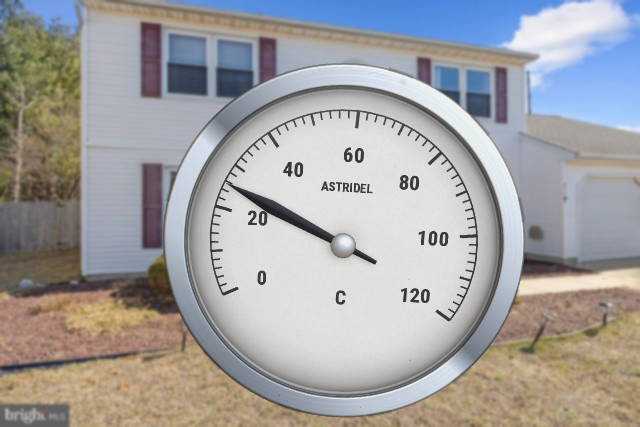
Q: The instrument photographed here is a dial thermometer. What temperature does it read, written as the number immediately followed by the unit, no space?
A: 26°C
